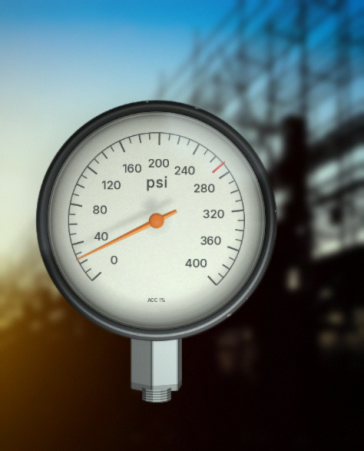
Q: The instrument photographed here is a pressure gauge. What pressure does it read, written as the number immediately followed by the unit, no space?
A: 25psi
